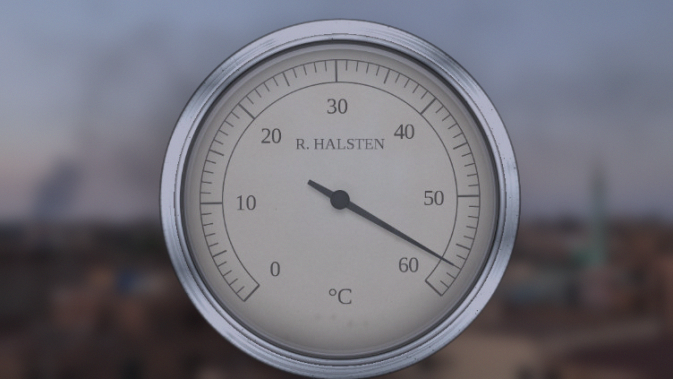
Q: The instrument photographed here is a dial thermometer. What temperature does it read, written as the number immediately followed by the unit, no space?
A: 57°C
